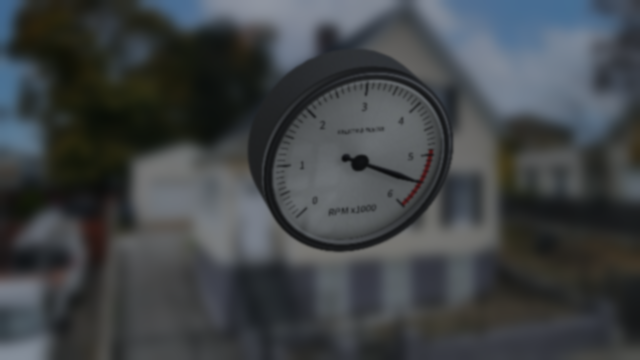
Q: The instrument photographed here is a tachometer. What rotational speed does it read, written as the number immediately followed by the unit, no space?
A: 5500rpm
